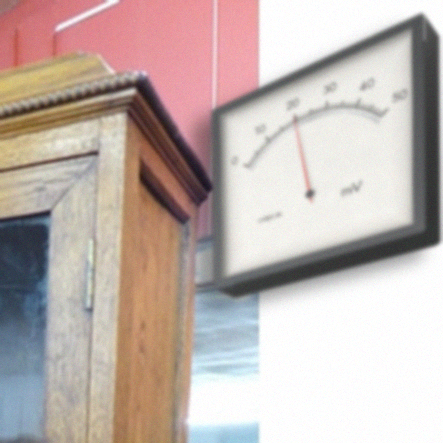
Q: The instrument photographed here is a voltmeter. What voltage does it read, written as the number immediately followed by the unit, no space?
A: 20mV
